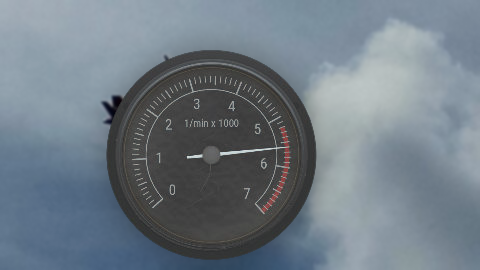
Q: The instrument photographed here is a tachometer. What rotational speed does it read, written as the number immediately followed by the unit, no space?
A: 5600rpm
